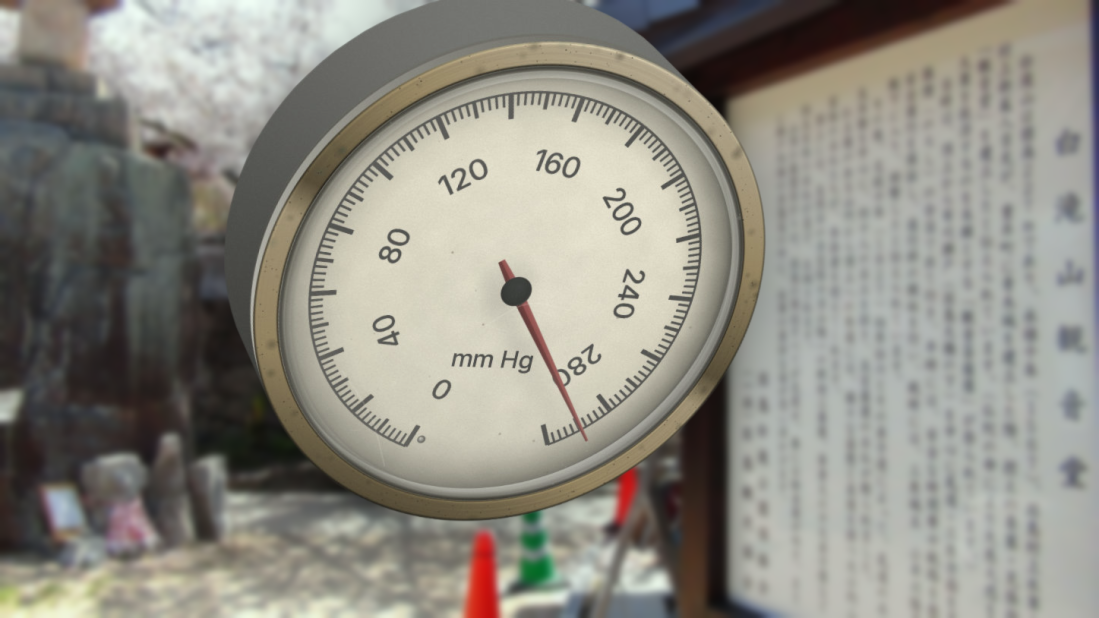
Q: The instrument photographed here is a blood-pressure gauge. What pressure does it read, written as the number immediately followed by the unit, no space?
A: 290mmHg
